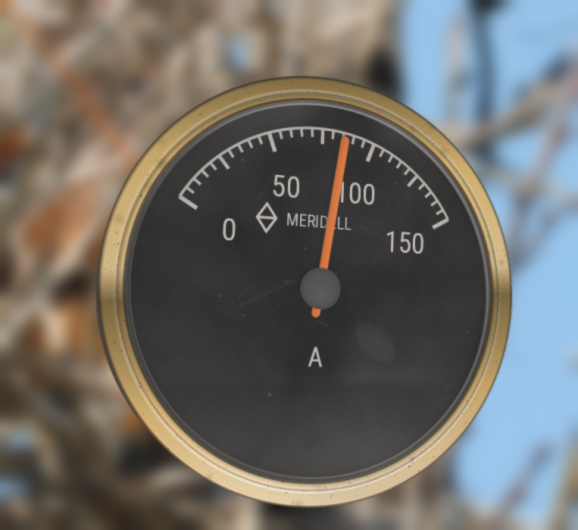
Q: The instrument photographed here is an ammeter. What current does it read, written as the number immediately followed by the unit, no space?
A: 85A
